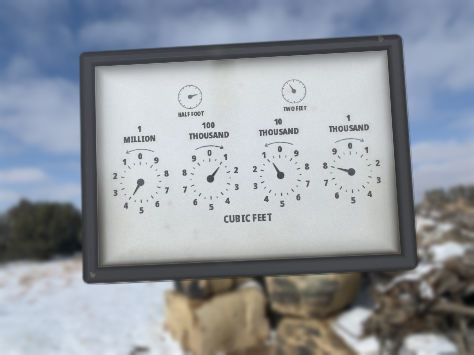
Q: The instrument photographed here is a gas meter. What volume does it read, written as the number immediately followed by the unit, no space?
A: 410800ft³
